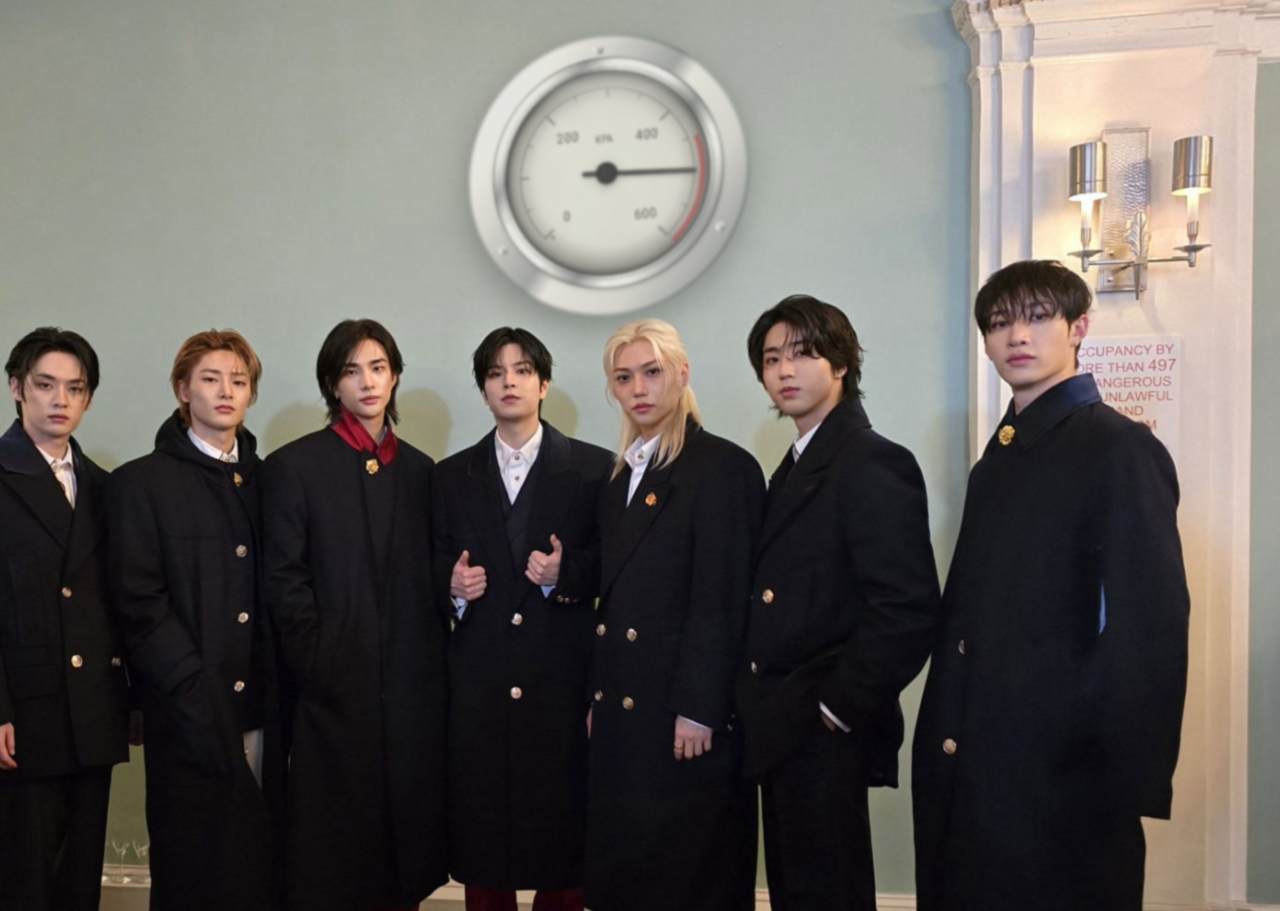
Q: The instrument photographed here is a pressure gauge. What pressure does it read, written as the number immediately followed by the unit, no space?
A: 500kPa
